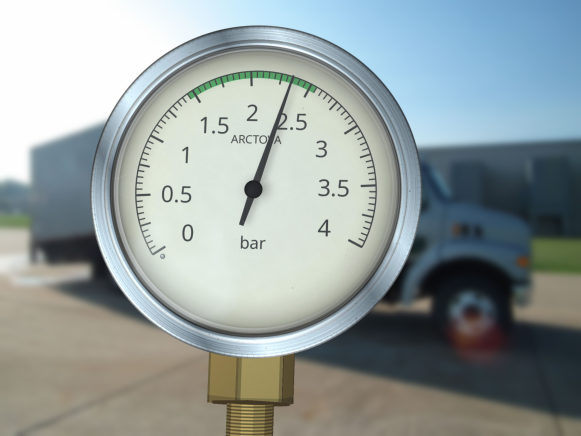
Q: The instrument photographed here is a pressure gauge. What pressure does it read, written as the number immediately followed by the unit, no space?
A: 2.35bar
